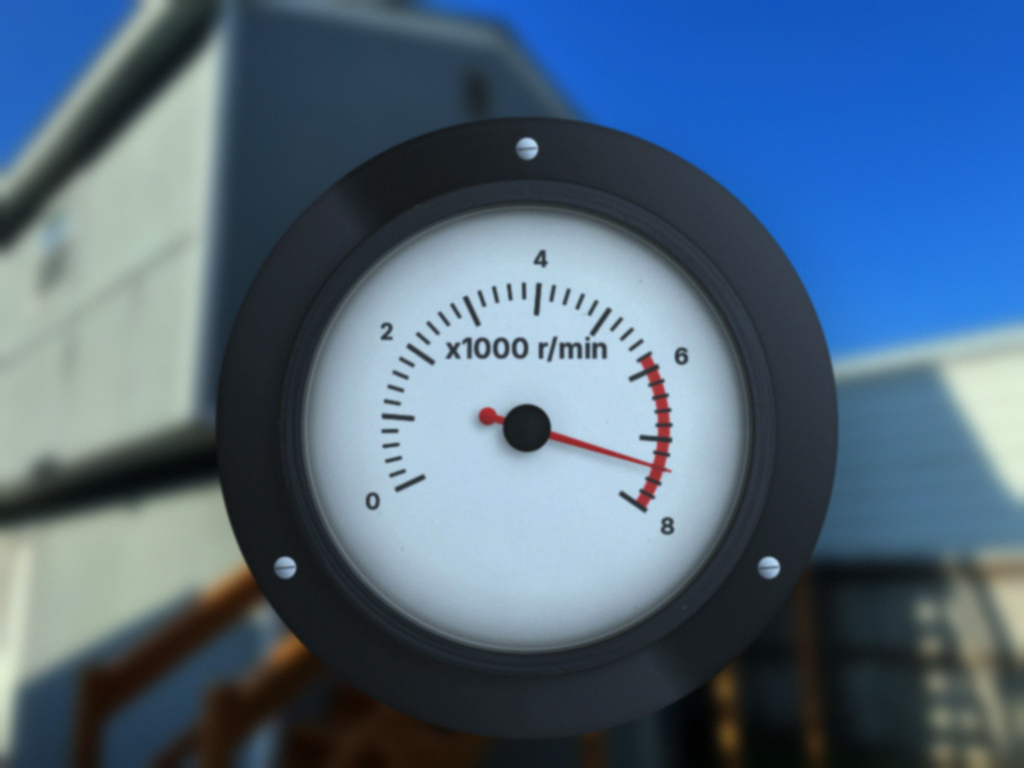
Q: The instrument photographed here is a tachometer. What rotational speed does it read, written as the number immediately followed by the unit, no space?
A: 7400rpm
